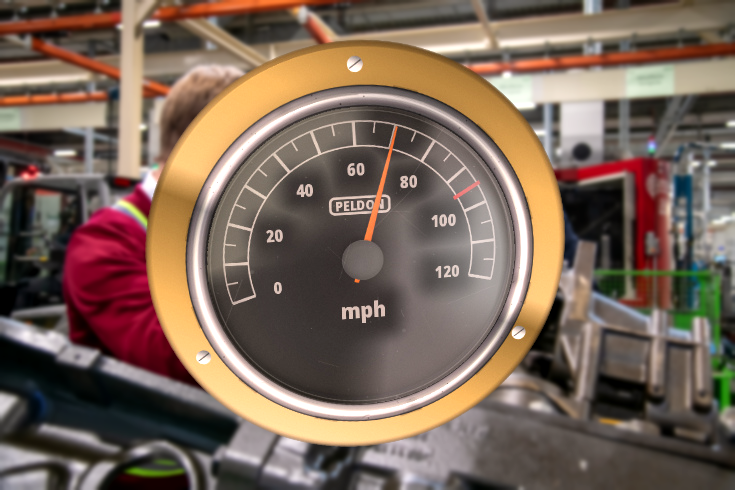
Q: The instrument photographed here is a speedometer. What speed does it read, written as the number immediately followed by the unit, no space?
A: 70mph
